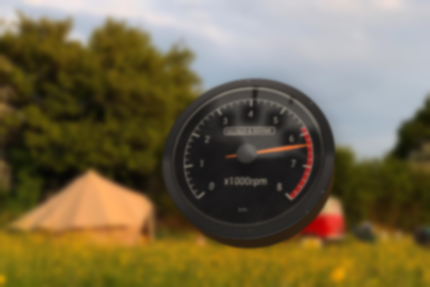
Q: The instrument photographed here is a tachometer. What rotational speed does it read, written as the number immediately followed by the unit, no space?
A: 6400rpm
